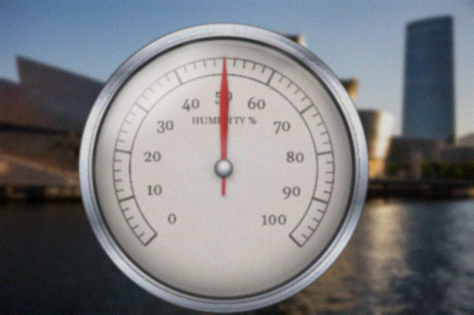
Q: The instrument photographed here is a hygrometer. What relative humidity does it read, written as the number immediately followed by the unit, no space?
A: 50%
